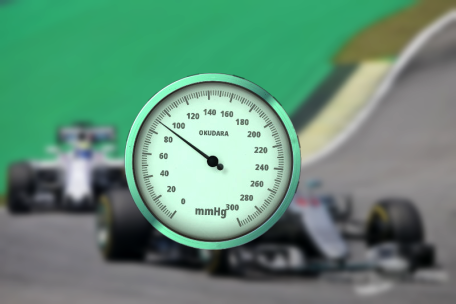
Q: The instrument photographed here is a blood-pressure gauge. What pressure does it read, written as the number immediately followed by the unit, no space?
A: 90mmHg
